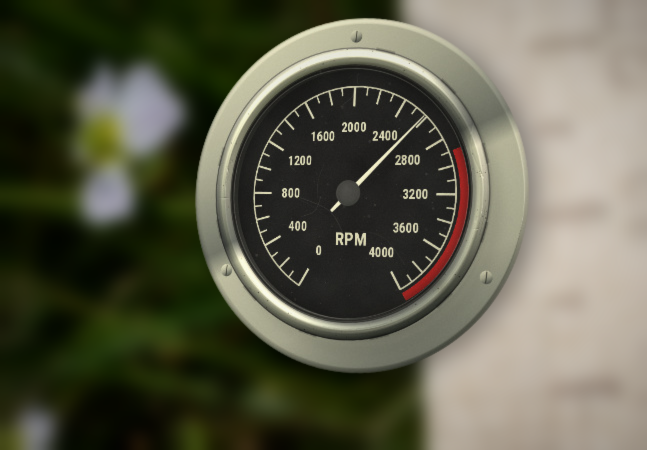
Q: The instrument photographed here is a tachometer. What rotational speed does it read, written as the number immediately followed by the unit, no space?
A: 2600rpm
